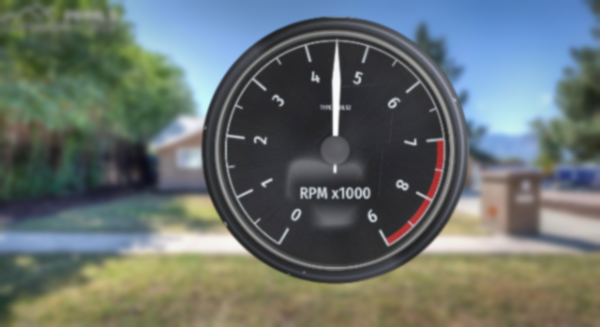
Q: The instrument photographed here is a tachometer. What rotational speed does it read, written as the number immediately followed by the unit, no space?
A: 4500rpm
